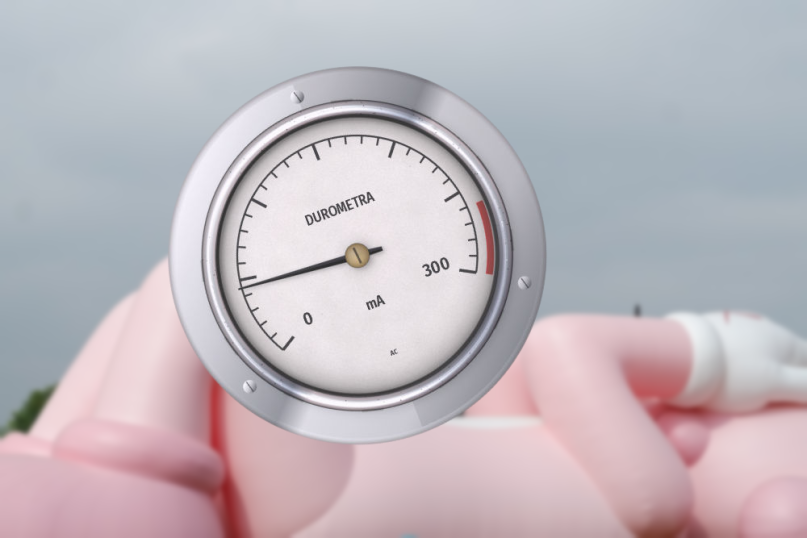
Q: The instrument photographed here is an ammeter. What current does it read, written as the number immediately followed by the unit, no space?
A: 45mA
